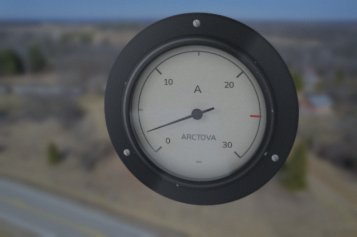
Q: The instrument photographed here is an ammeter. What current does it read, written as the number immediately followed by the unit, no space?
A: 2.5A
